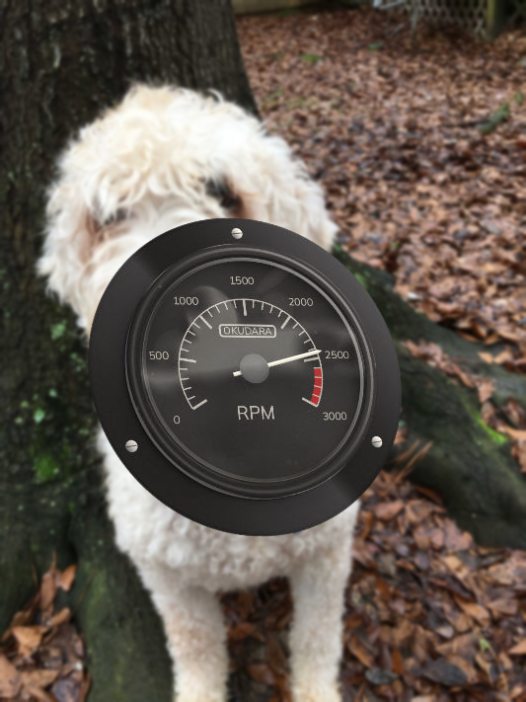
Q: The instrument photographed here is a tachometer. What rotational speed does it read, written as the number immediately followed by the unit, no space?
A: 2450rpm
